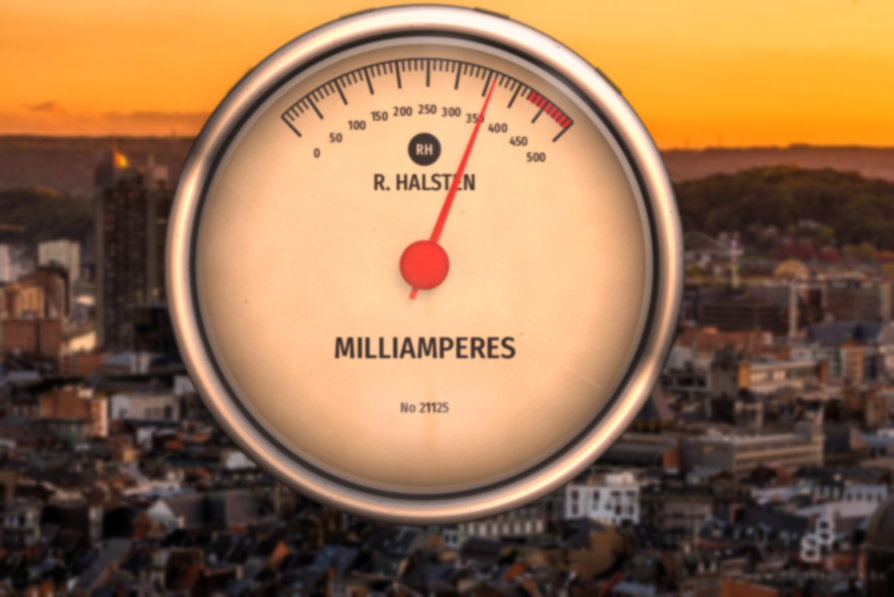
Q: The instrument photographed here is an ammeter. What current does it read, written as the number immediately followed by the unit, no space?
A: 360mA
